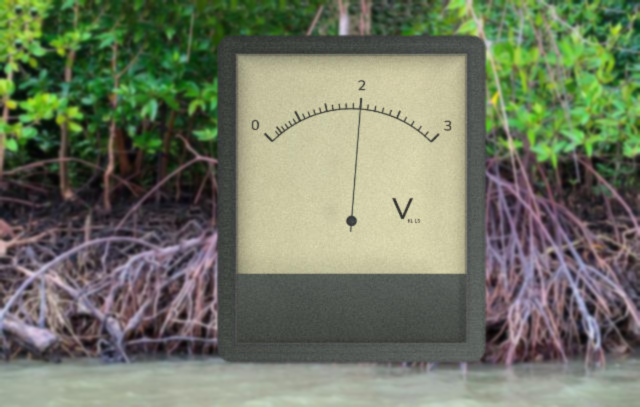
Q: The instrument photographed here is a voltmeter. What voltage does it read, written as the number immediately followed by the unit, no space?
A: 2V
